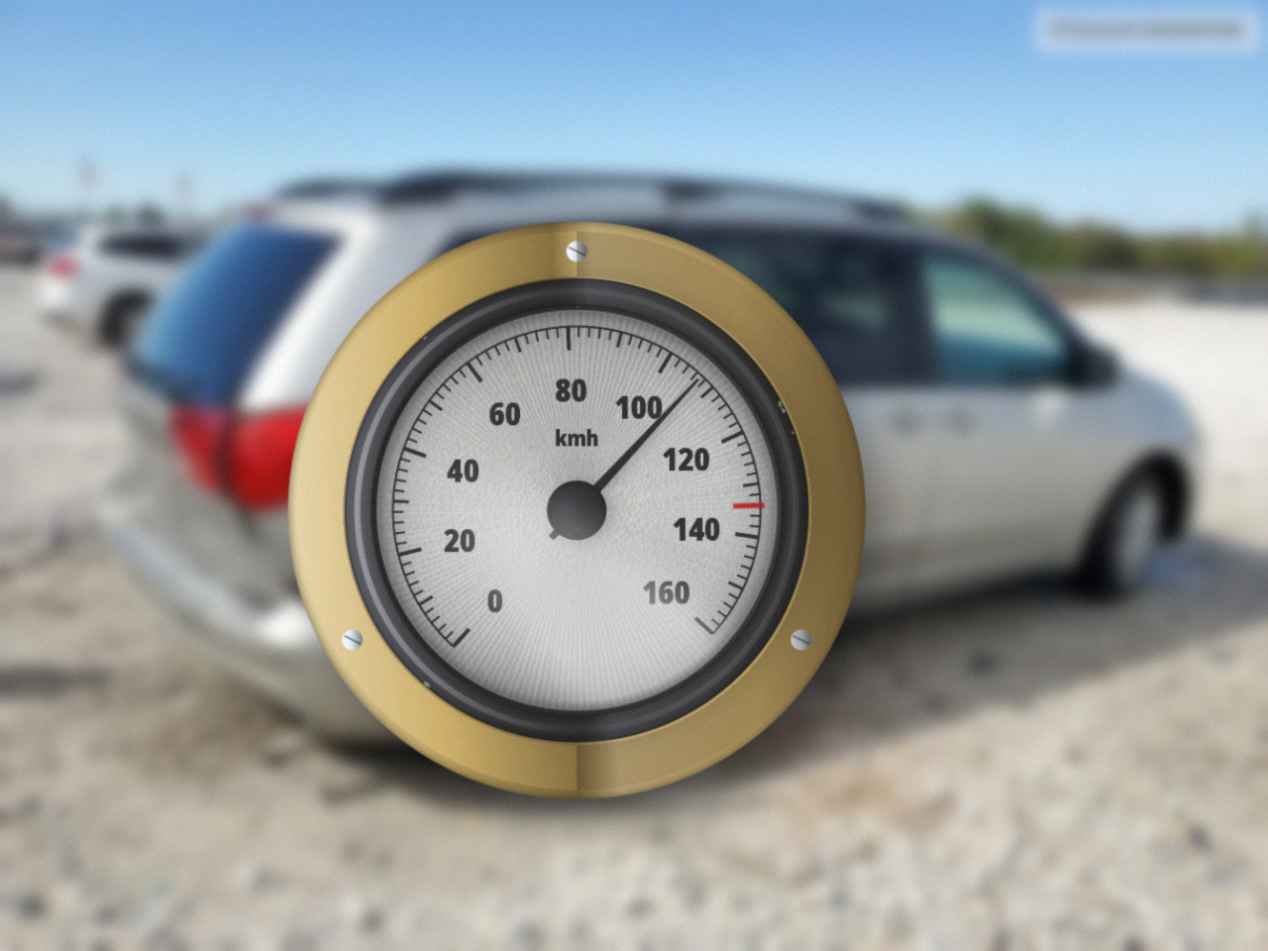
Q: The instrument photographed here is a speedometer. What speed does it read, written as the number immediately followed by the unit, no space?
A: 107km/h
